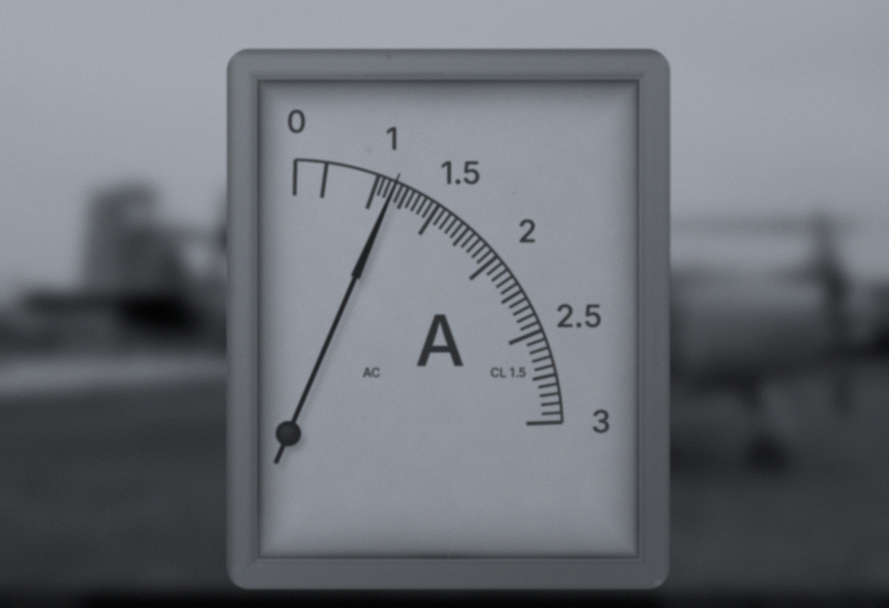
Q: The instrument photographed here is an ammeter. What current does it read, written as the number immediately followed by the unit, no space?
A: 1.15A
